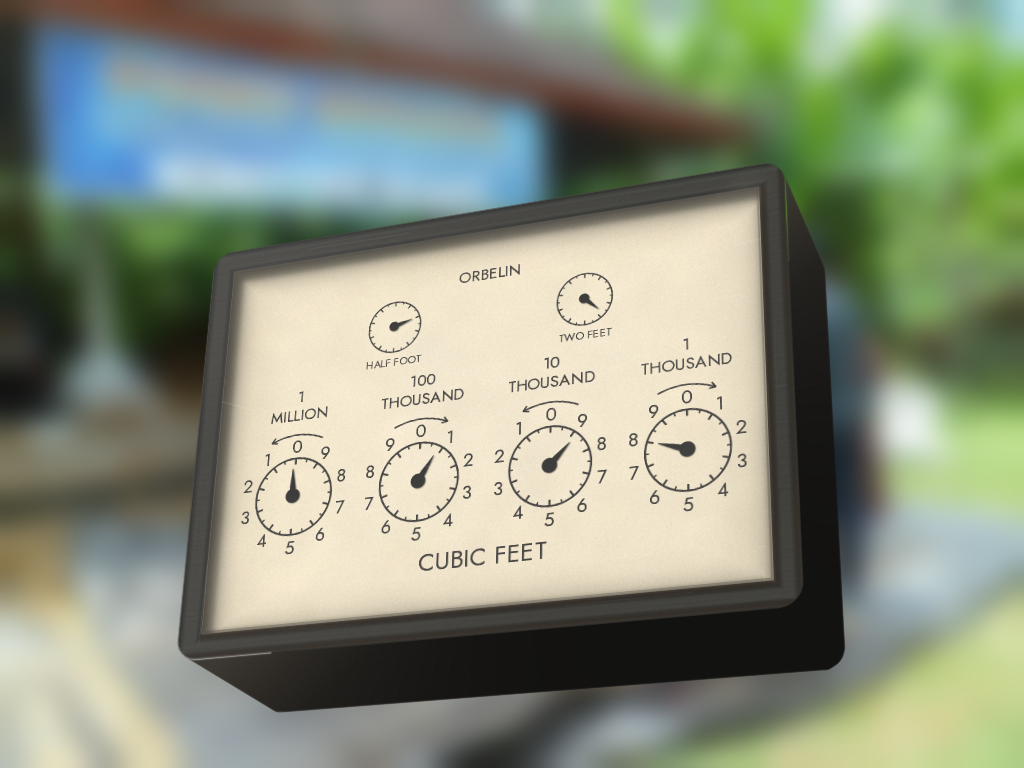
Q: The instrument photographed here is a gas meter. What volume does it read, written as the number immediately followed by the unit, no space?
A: 8800ft³
